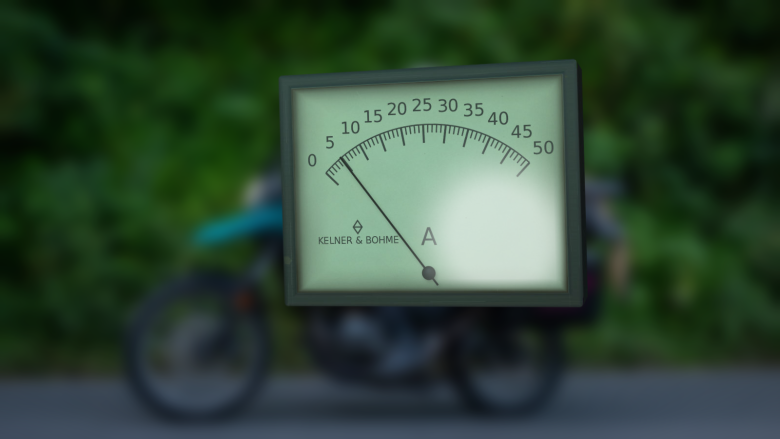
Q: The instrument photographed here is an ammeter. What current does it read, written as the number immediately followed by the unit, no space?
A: 5A
